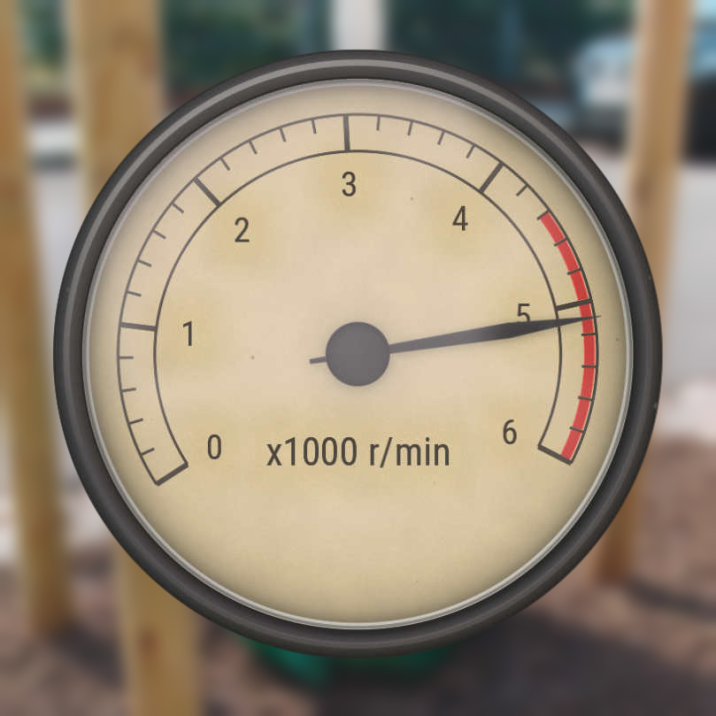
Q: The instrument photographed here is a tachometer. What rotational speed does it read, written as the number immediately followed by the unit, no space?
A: 5100rpm
